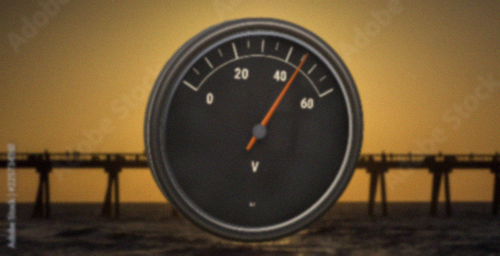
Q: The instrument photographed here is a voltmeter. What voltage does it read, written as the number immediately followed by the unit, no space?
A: 45V
